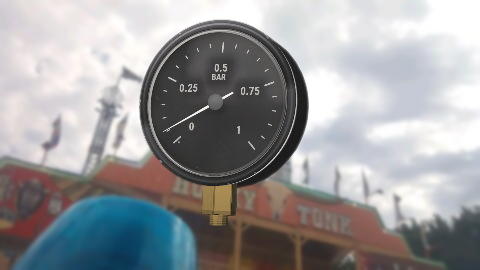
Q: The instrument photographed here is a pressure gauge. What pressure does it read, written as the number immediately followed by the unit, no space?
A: 0.05bar
